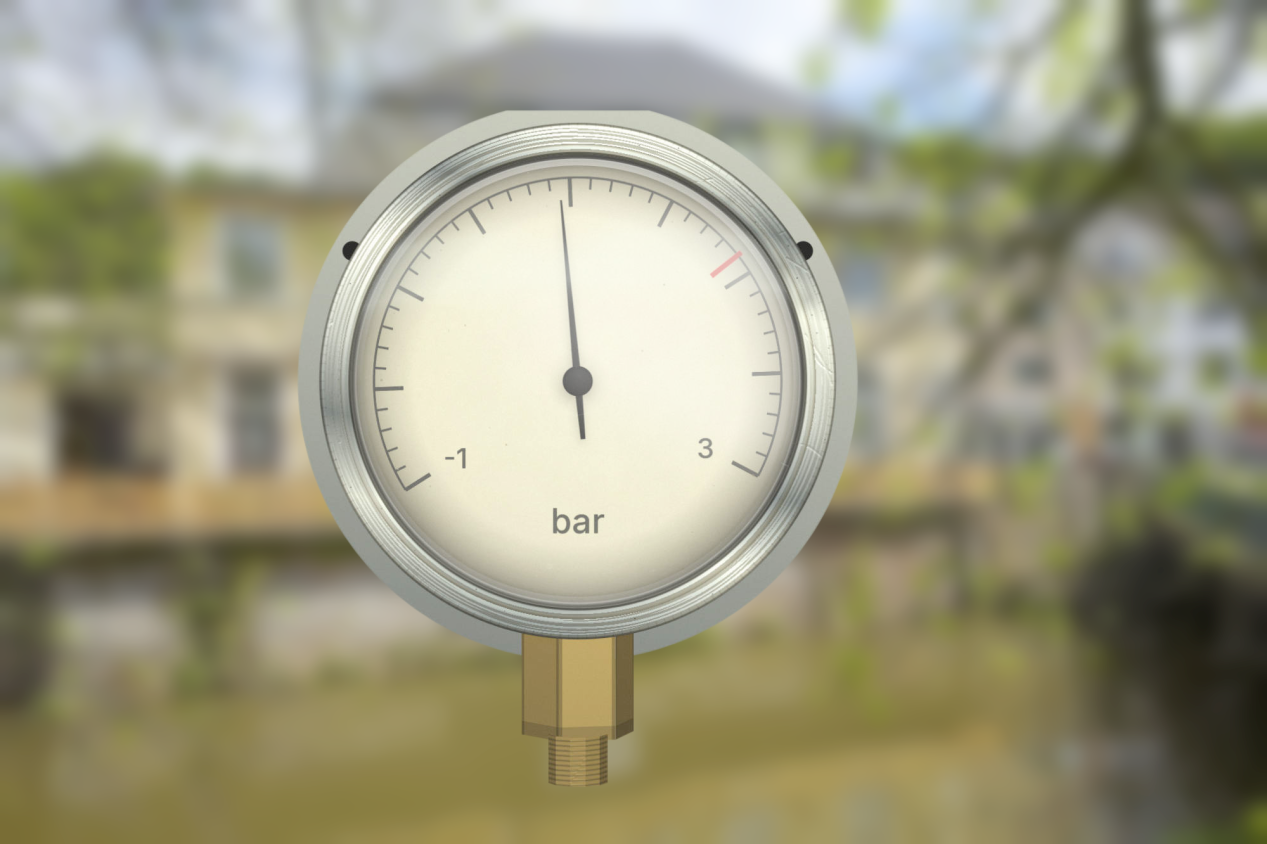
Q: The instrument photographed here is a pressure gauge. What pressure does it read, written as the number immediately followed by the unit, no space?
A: 0.95bar
